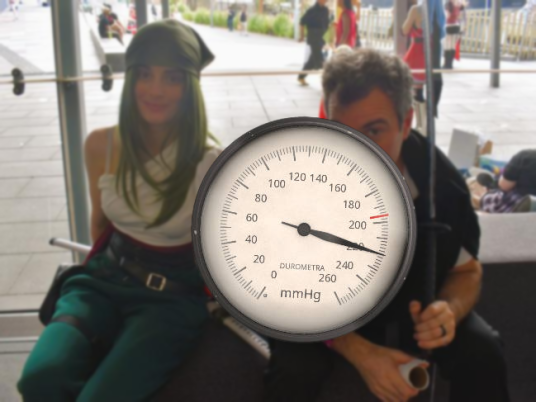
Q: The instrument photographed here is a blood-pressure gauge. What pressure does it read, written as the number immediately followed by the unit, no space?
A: 220mmHg
